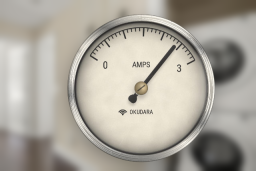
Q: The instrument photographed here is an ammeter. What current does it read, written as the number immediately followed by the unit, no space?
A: 2.4A
